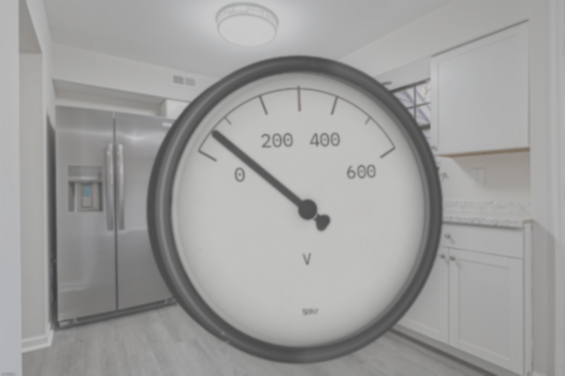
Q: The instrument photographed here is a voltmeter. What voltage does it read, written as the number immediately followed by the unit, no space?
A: 50V
